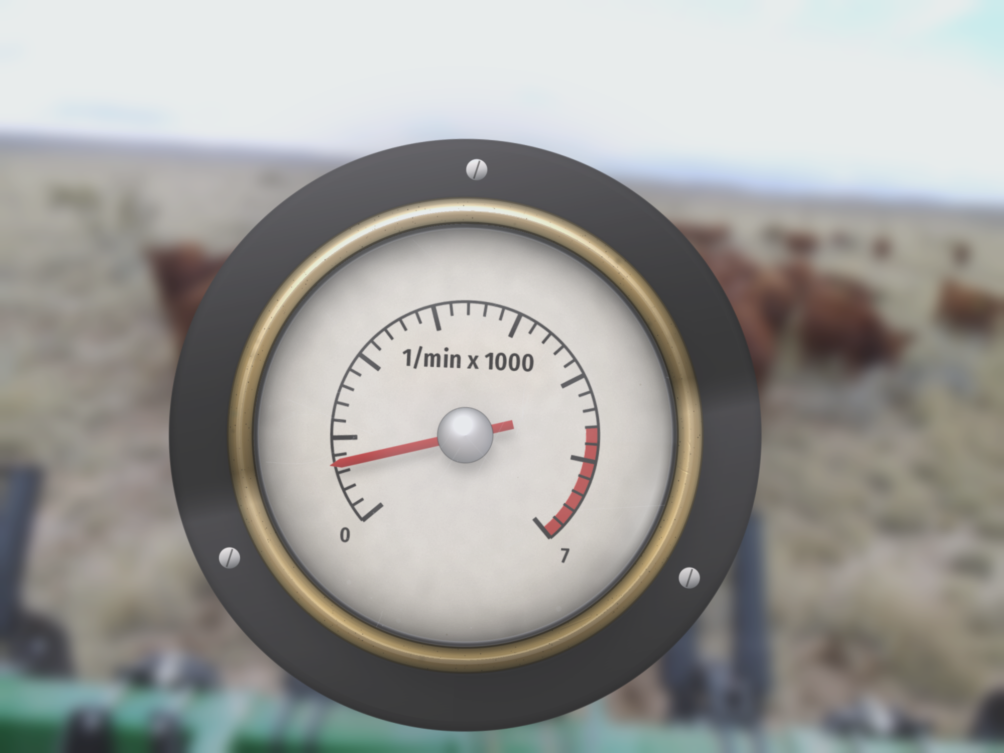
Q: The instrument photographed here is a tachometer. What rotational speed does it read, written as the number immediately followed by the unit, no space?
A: 700rpm
